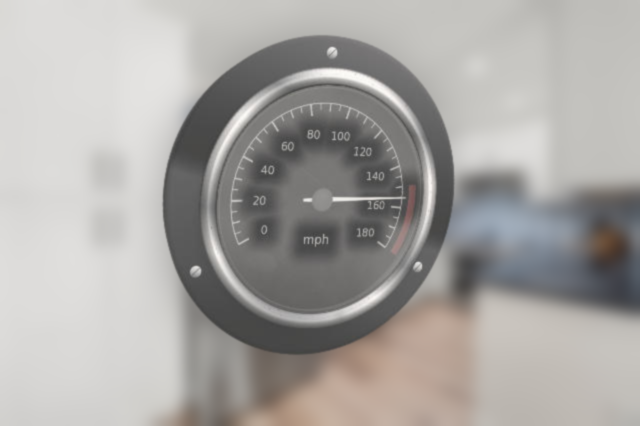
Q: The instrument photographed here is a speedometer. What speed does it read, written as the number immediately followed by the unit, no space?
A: 155mph
